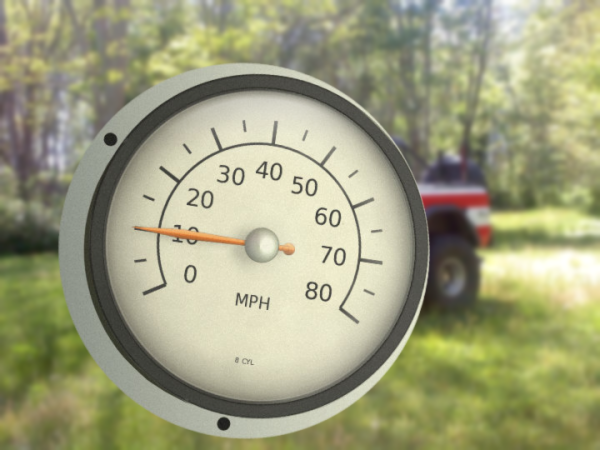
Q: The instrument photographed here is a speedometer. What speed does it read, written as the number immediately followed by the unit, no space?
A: 10mph
